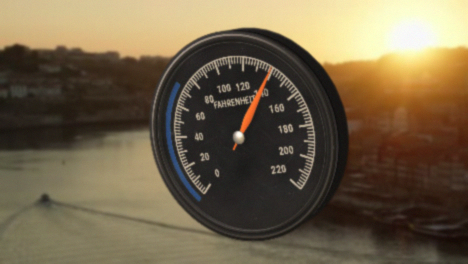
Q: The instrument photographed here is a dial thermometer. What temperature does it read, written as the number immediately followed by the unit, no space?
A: 140°F
